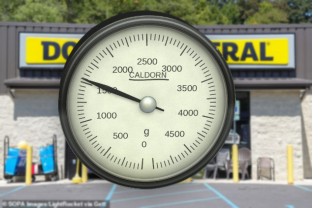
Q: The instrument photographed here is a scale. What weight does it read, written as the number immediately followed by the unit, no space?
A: 1550g
